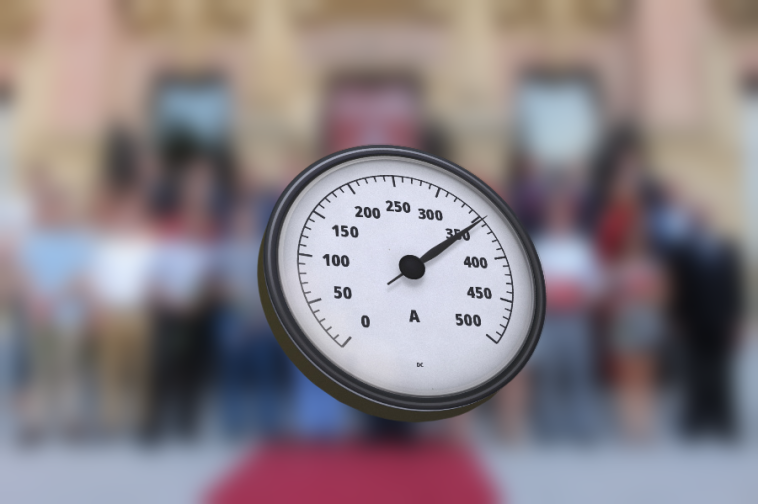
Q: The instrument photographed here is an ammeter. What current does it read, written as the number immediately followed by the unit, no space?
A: 355A
